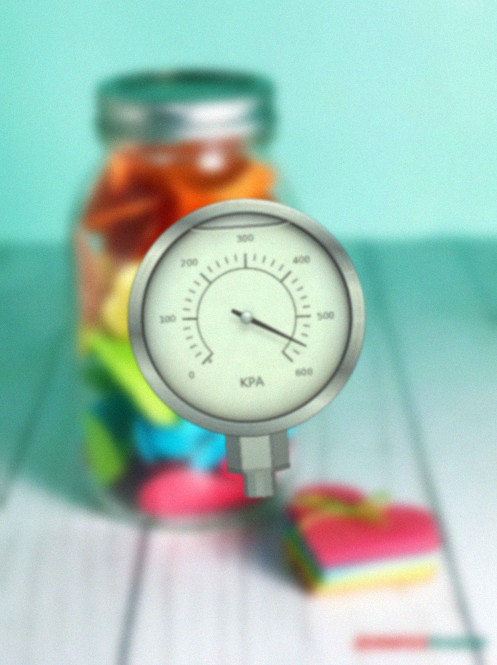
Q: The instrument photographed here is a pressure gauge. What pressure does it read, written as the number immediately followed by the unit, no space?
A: 560kPa
